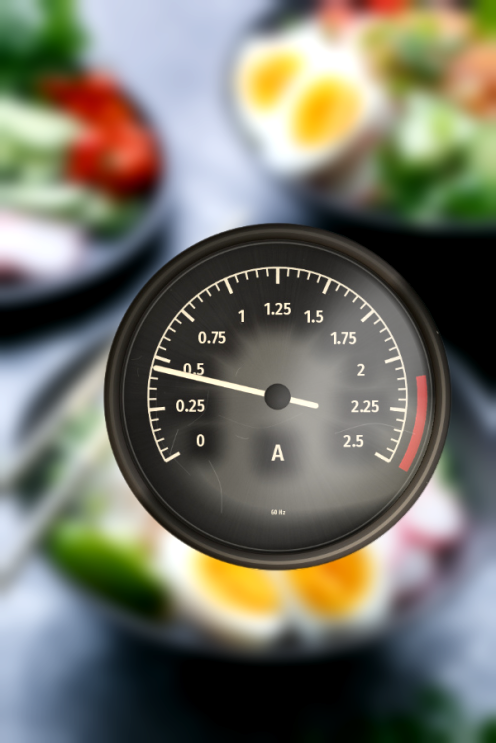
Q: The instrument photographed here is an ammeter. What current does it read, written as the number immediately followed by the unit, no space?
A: 0.45A
